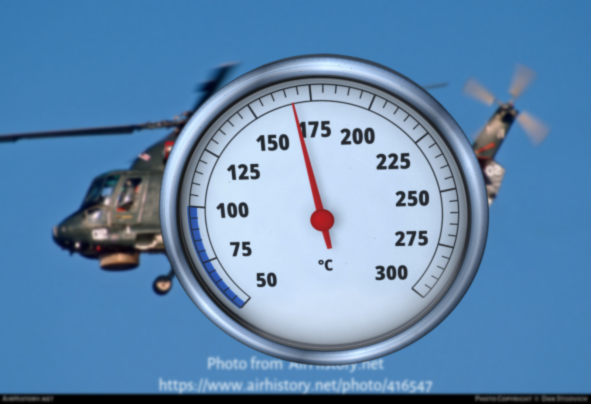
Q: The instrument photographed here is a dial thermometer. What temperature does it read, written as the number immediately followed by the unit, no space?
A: 167.5°C
